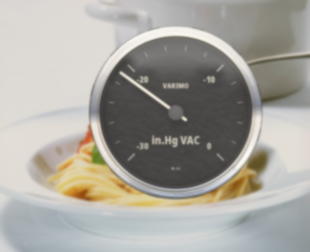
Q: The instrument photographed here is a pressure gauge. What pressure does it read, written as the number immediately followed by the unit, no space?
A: -21inHg
